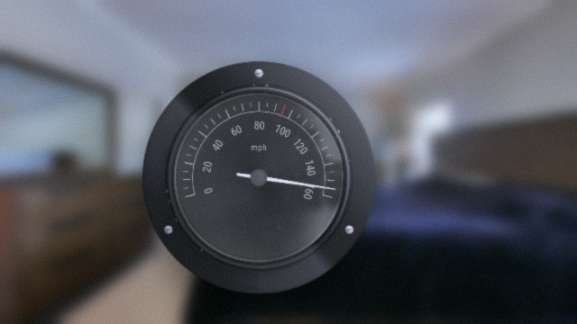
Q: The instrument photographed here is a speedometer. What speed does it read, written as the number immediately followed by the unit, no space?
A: 155mph
